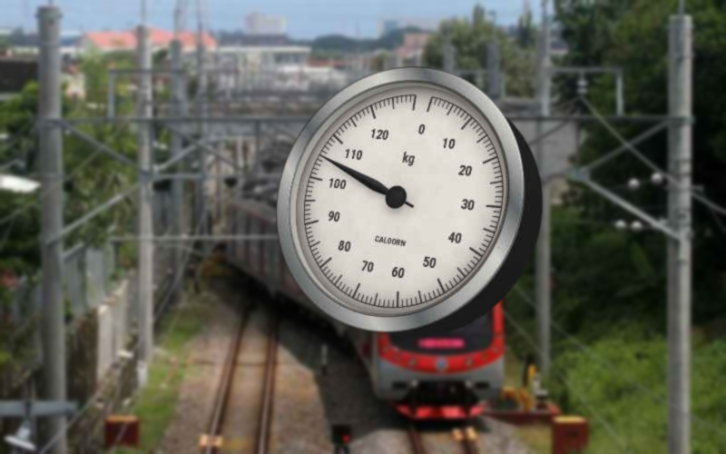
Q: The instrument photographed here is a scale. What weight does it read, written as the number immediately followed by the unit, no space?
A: 105kg
